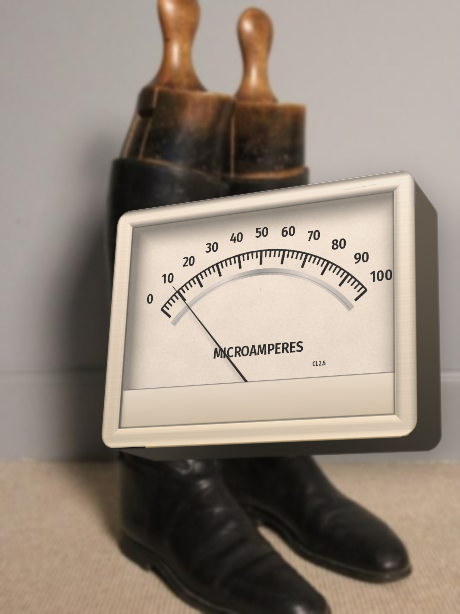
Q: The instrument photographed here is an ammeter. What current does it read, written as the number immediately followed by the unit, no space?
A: 10µA
